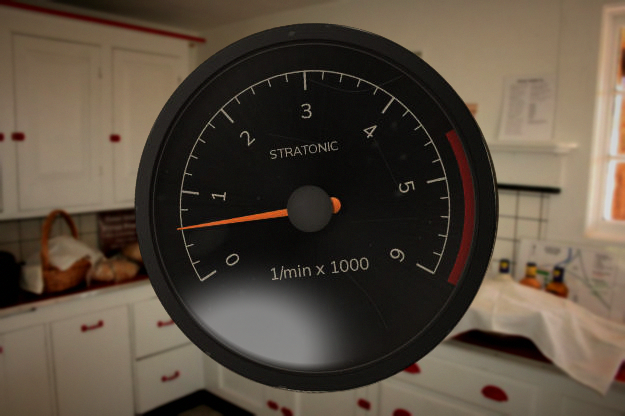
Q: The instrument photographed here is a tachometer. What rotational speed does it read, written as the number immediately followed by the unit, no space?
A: 600rpm
